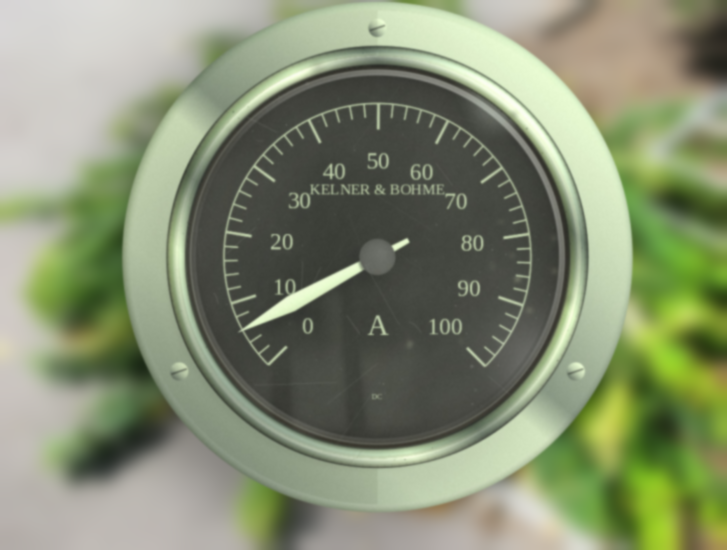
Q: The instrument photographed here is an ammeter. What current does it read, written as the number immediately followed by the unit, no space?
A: 6A
